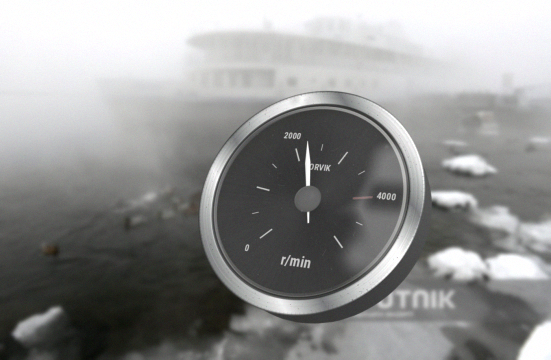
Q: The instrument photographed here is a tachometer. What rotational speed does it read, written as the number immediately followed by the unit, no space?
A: 2250rpm
